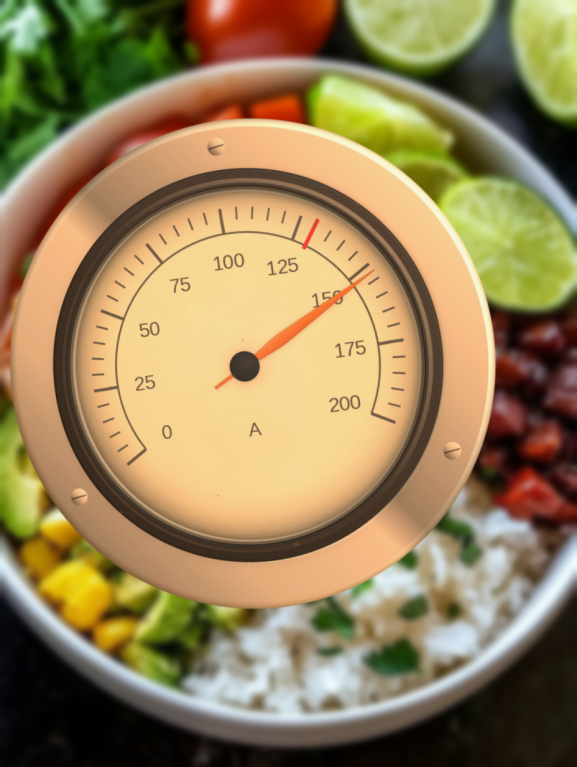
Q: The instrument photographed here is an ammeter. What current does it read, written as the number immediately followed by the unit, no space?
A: 152.5A
